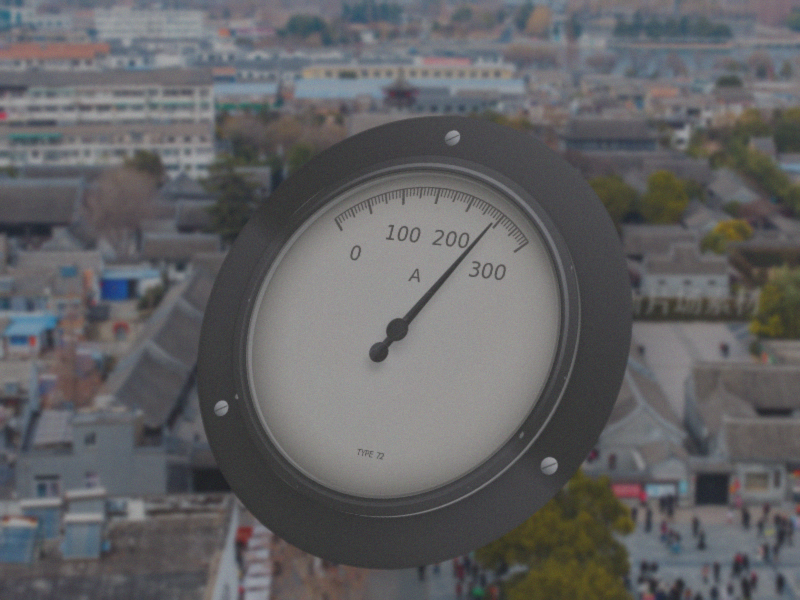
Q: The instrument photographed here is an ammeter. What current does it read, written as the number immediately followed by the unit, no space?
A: 250A
